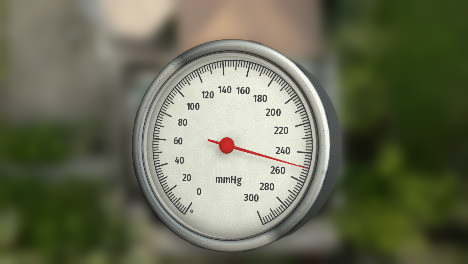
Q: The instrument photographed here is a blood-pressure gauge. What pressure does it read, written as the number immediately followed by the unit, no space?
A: 250mmHg
